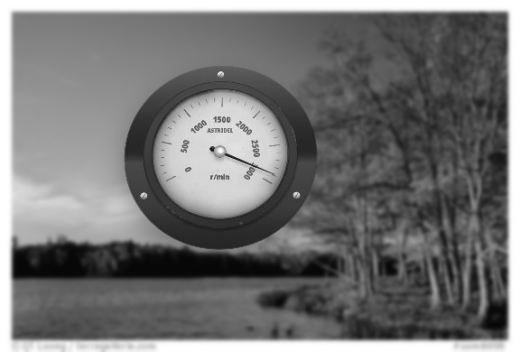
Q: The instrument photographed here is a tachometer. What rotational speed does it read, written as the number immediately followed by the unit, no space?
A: 2900rpm
